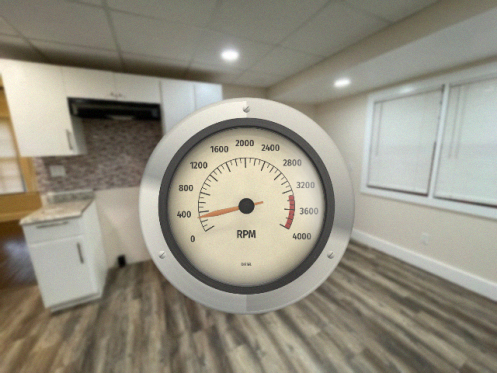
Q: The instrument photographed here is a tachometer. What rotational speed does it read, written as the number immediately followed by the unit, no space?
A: 300rpm
